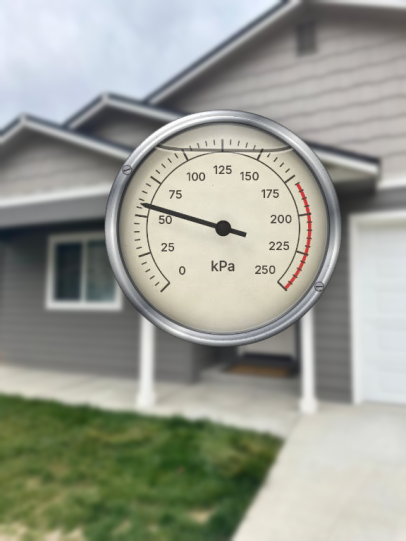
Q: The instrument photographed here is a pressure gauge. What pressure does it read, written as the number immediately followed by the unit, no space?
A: 57.5kPa
